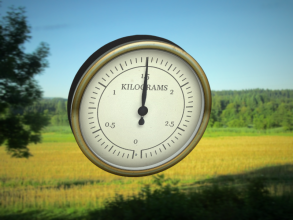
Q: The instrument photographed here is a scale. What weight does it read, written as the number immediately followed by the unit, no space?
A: 1.5kg
